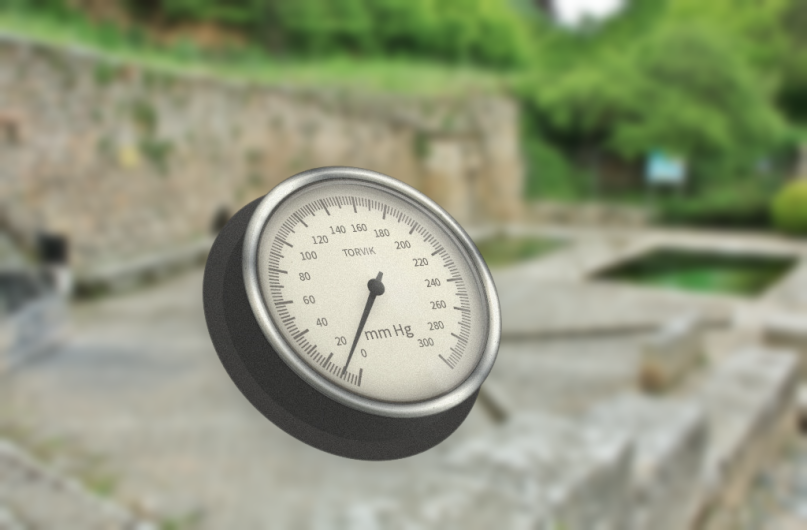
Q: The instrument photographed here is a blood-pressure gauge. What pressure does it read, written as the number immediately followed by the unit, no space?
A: 10mmHg
